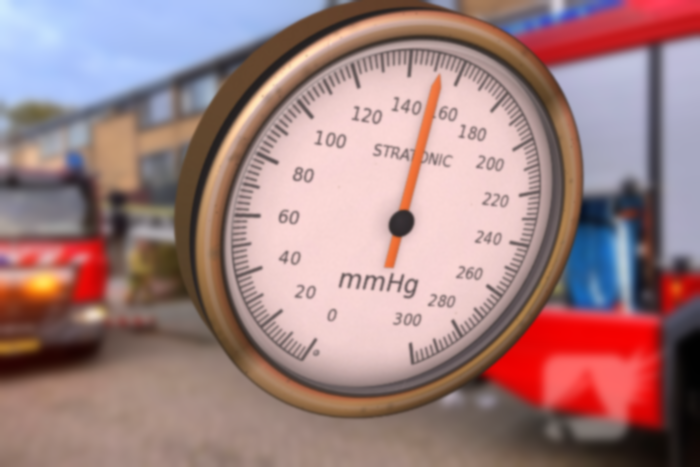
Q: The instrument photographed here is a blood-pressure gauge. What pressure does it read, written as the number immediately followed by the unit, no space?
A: 150mmHg
